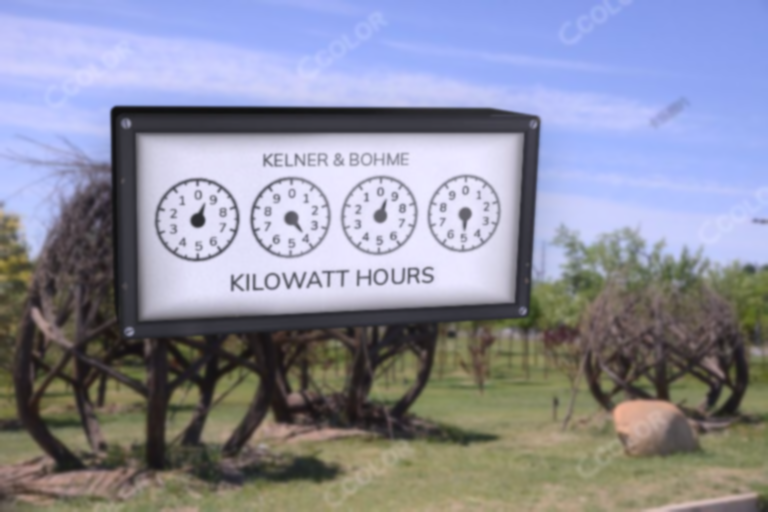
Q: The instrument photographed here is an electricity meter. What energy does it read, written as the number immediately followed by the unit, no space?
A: 9395kWh
